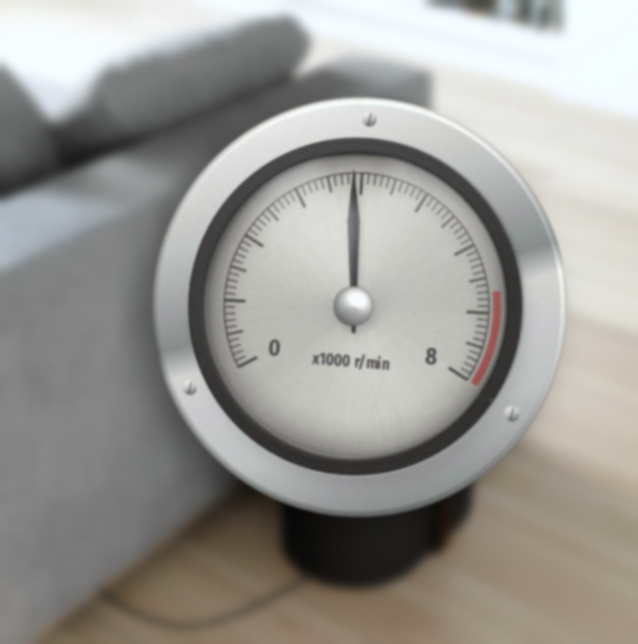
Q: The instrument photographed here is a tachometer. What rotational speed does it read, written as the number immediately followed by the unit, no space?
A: 3900rpm
